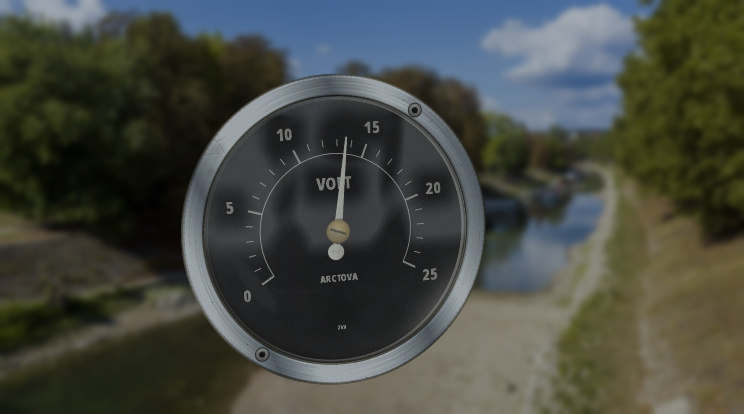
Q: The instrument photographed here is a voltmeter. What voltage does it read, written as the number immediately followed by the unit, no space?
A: 13.5V
